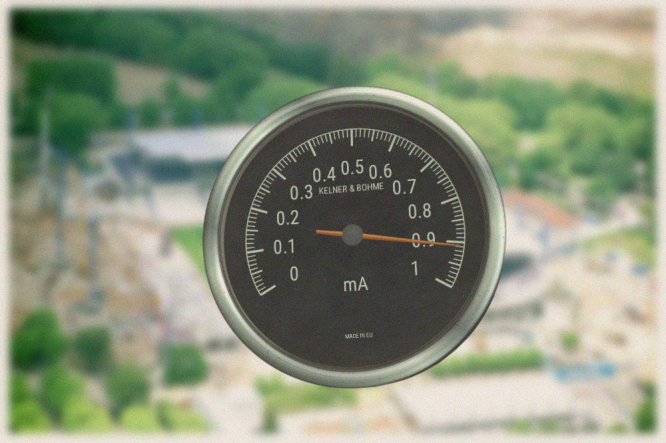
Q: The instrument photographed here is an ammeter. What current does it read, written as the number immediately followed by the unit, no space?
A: 0.91mA
